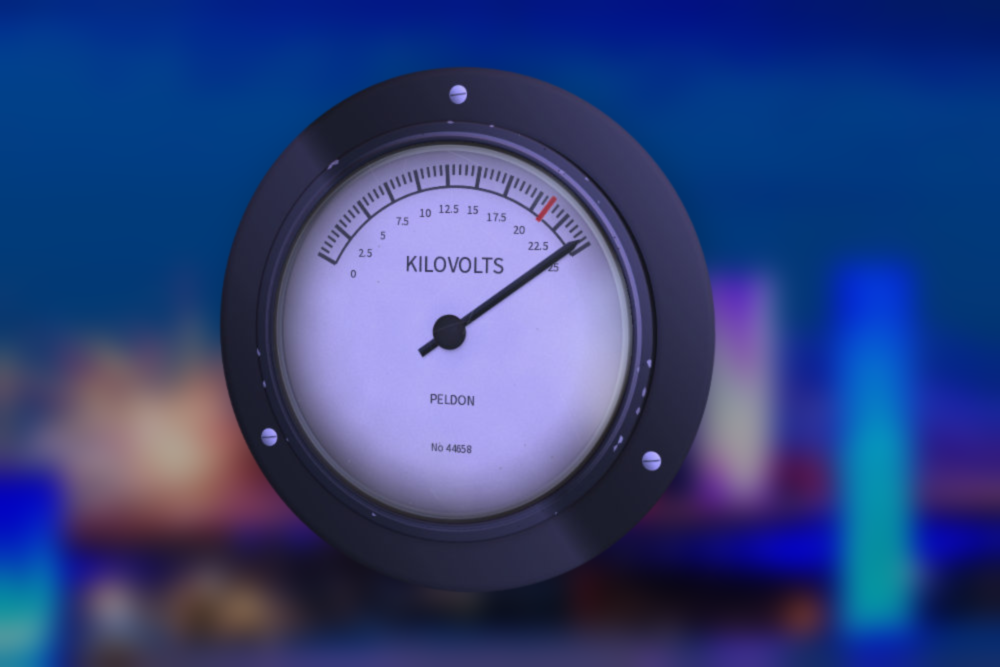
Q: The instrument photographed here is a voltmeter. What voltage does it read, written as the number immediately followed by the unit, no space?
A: 24.5kV
